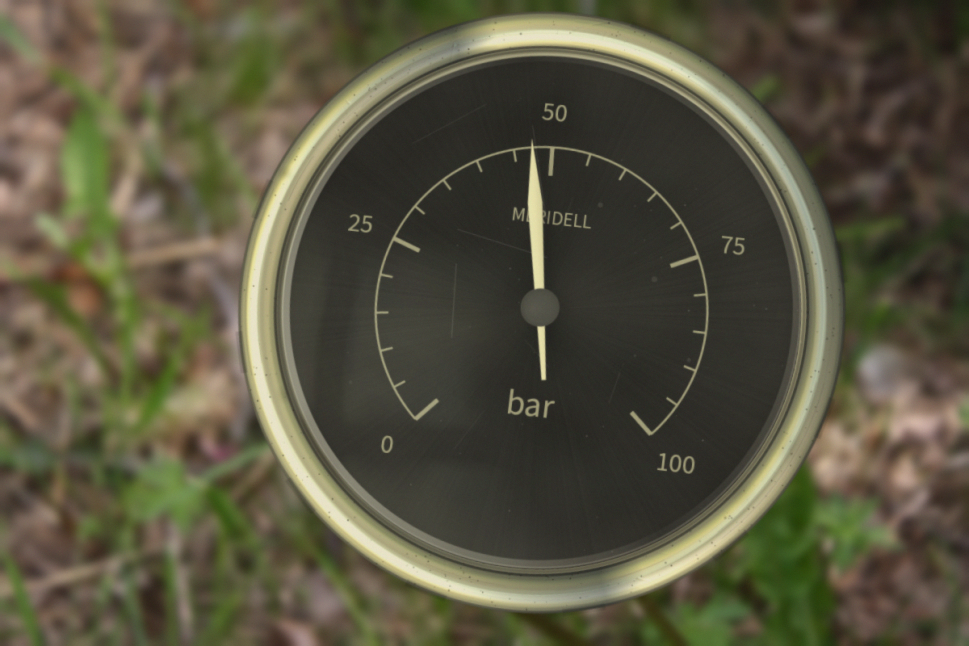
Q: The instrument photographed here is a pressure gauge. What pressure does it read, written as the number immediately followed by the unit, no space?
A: 47.5bar
